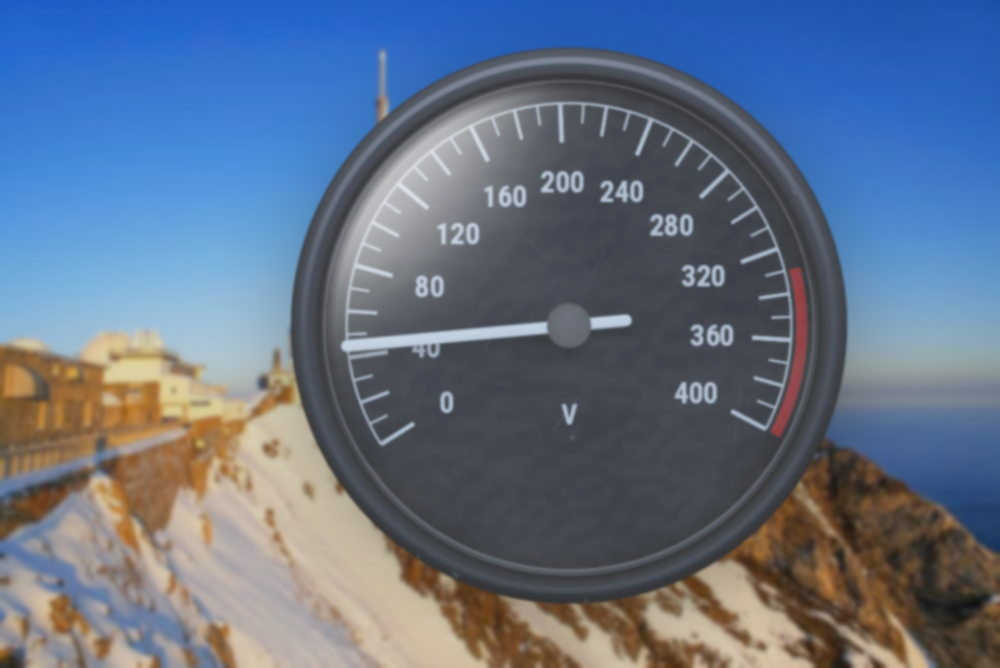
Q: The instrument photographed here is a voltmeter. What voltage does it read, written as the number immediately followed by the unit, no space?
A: 45V
